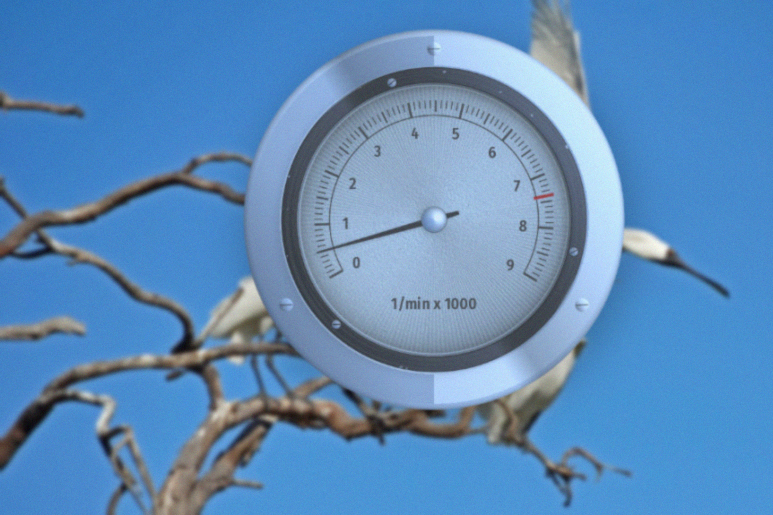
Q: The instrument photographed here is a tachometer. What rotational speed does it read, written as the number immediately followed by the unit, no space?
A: 500rpm
